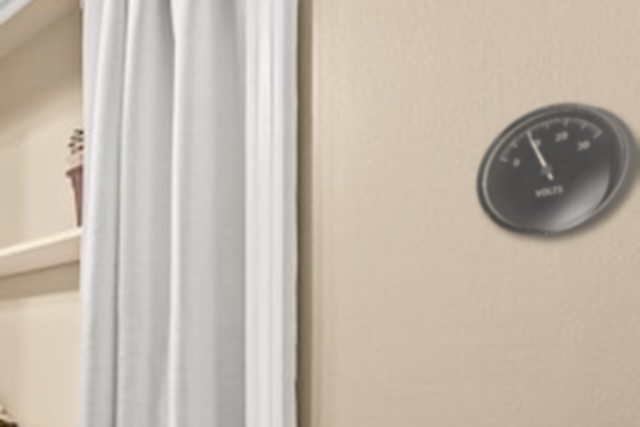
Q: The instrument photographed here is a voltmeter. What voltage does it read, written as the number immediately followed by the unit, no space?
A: 10V
